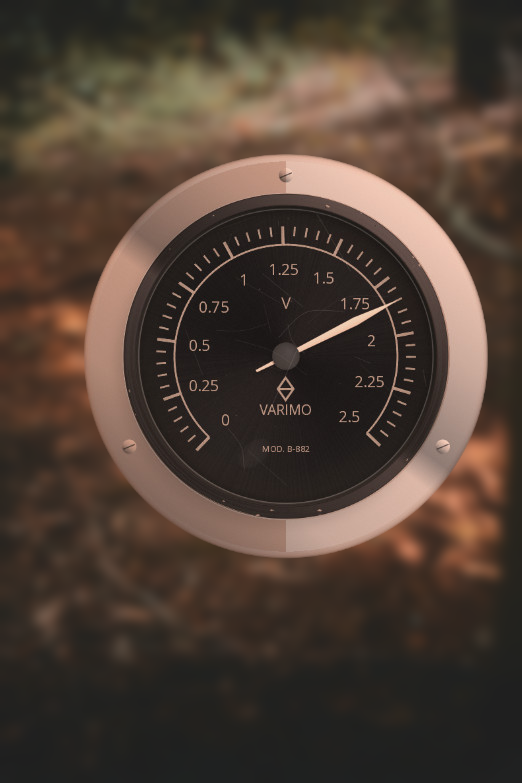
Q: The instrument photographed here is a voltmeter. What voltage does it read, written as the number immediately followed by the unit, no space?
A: 1.85V
